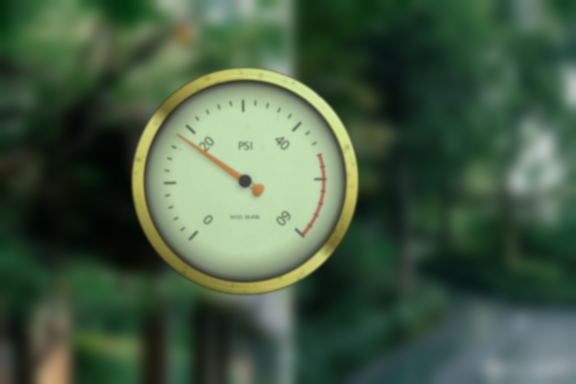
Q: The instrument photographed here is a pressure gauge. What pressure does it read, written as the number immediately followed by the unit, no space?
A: 18psi
